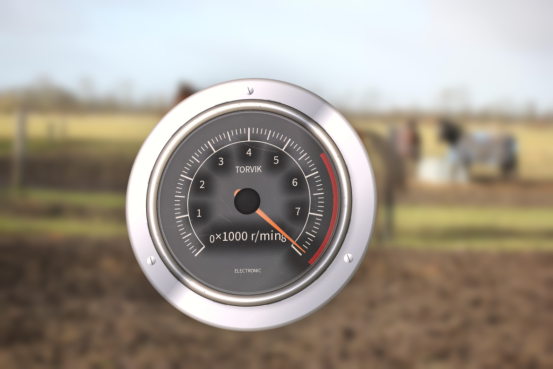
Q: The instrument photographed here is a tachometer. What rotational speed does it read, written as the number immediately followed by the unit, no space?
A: 7900rpm
